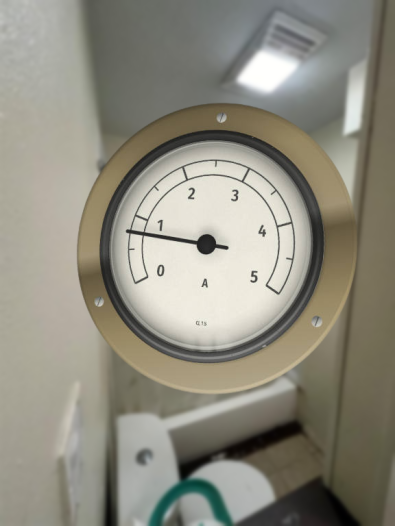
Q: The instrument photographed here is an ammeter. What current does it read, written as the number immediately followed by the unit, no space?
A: 0.75A
